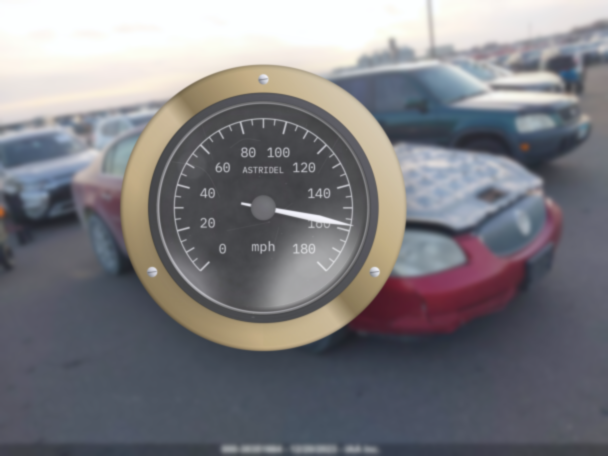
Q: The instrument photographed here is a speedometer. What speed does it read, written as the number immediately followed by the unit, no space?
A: 157.5mph
